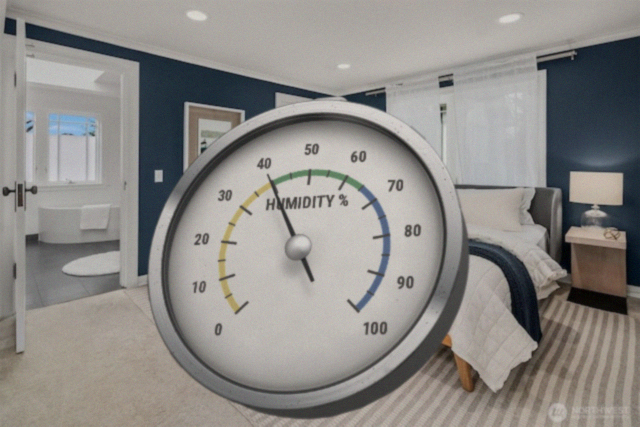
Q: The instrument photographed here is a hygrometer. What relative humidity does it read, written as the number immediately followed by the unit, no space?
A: 40%
